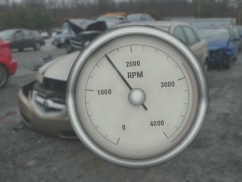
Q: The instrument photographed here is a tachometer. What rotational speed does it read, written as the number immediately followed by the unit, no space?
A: 1600rpm
